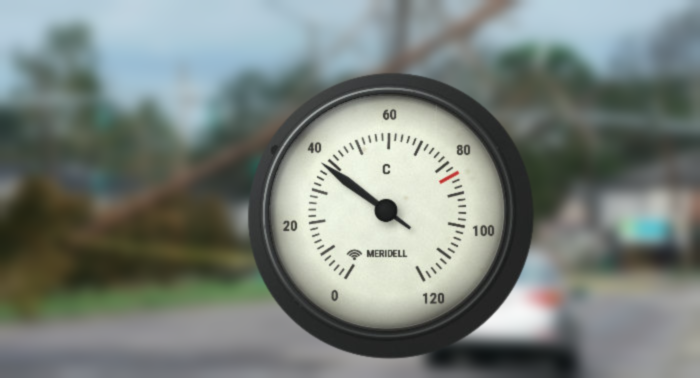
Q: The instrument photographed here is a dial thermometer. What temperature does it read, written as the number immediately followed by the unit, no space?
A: 38°C
